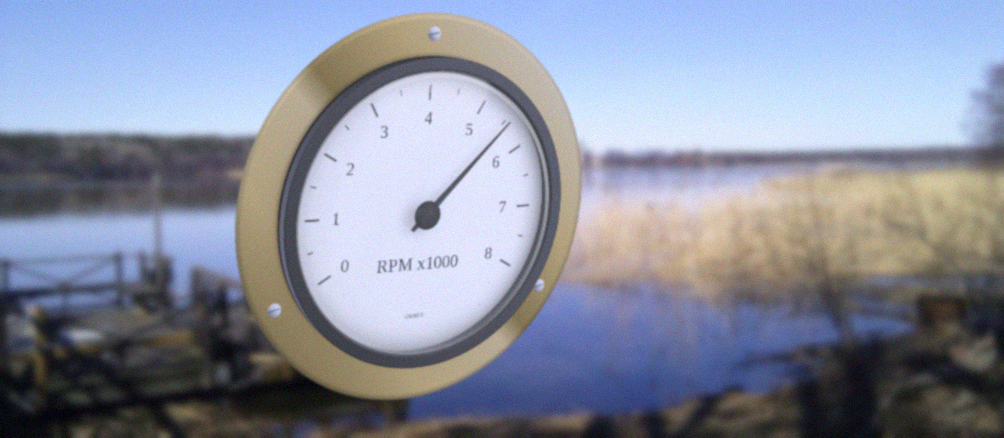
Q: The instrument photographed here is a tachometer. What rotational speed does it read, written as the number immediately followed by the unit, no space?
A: 5500rpm
